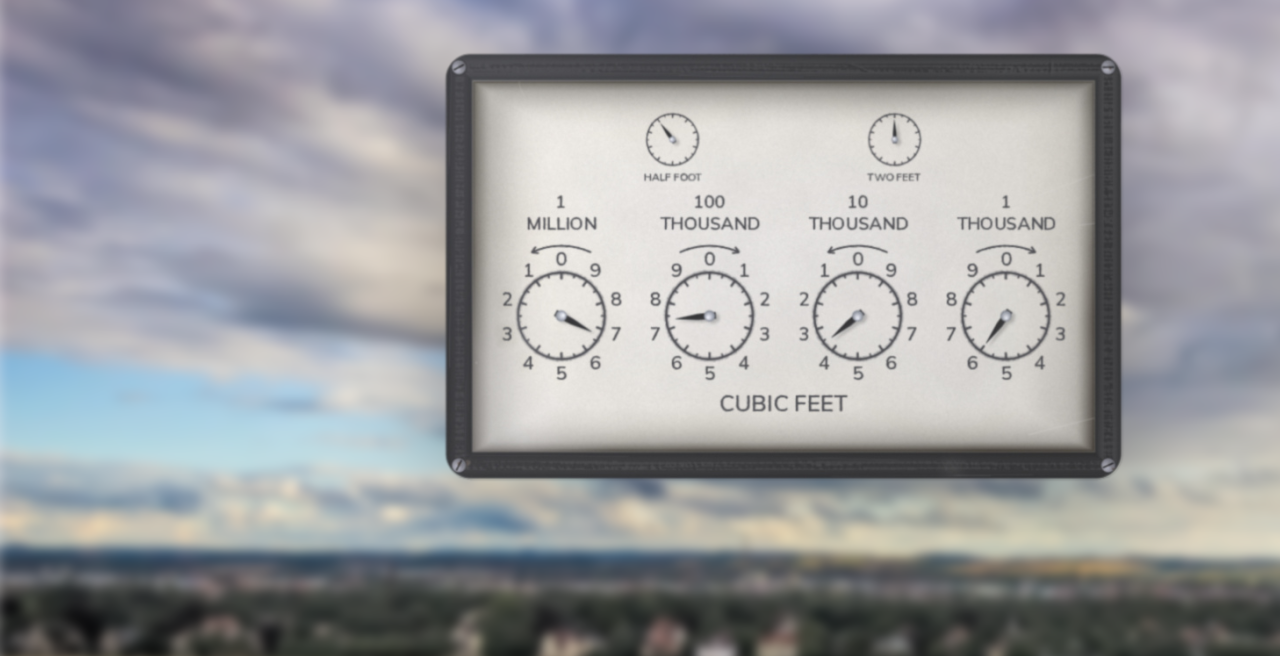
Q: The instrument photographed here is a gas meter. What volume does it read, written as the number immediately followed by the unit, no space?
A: 673600ft³
